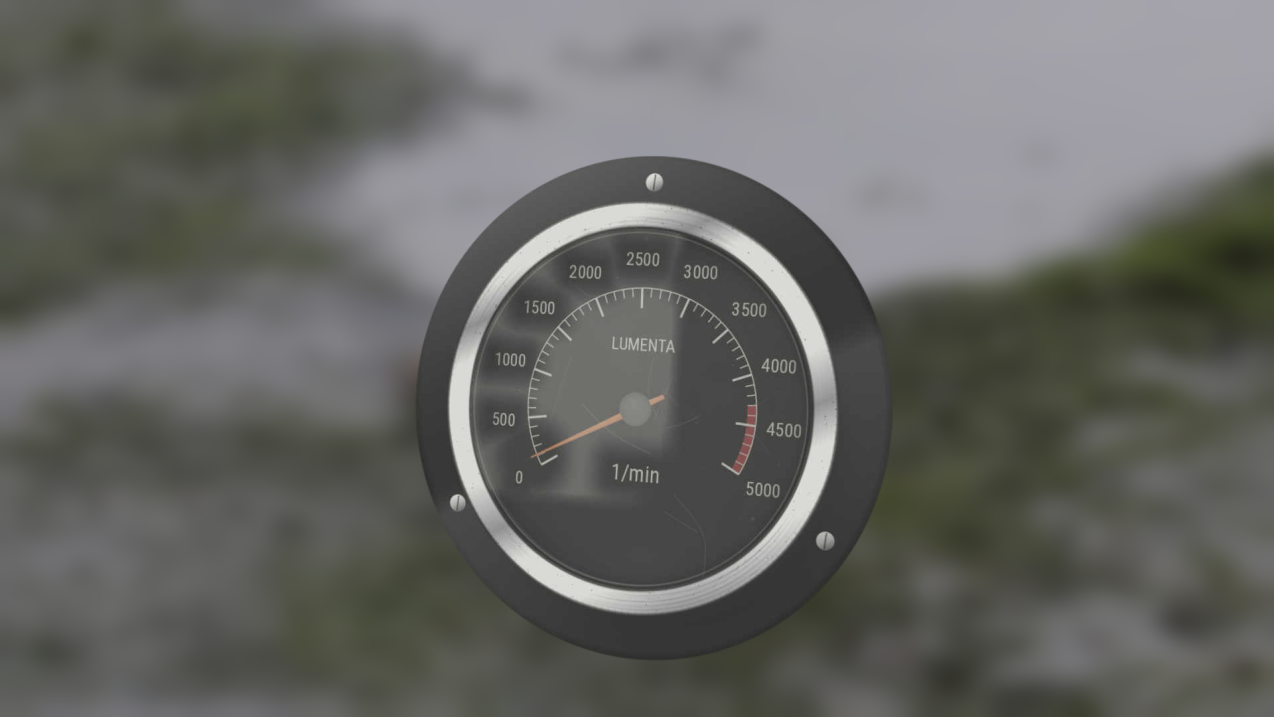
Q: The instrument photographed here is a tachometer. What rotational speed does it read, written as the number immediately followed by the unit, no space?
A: 100rpm
